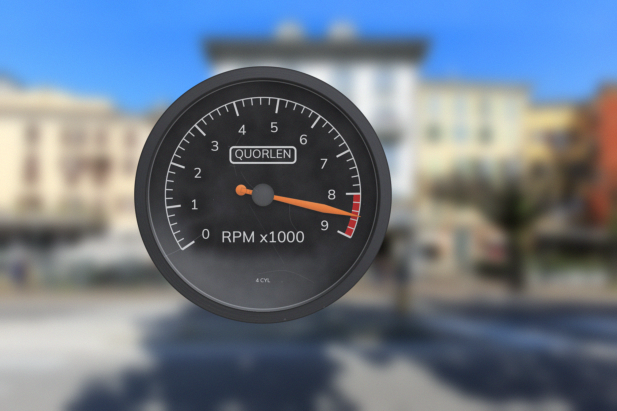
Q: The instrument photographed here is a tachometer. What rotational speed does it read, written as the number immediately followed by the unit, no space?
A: 8500rpm
